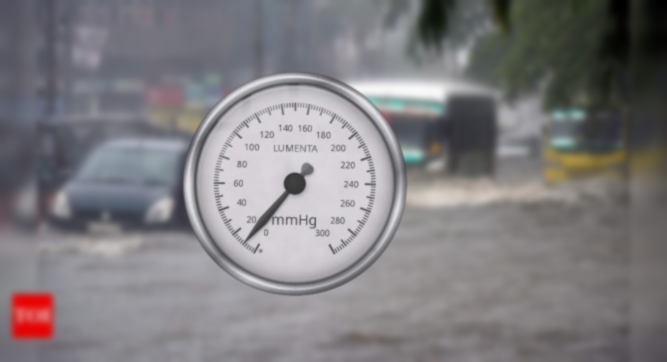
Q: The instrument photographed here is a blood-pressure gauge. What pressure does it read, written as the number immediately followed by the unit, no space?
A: 10mmHg
